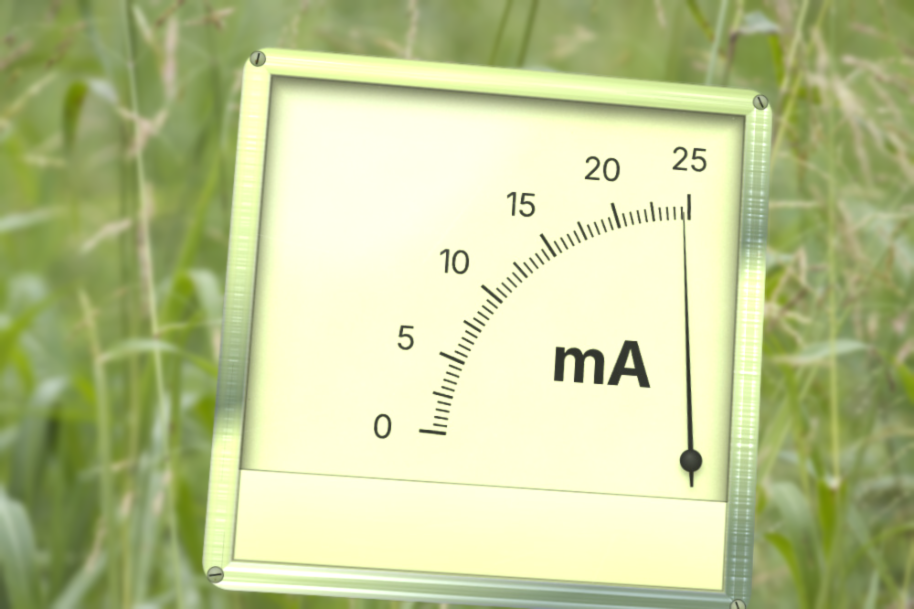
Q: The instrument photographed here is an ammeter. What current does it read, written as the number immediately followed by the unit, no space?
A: 24.5mA
